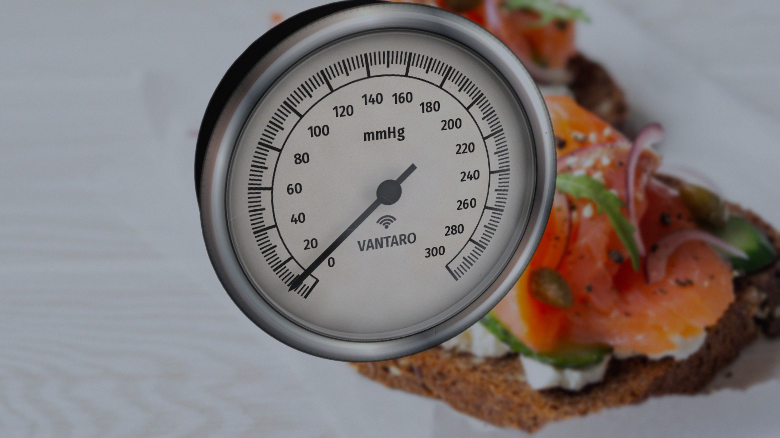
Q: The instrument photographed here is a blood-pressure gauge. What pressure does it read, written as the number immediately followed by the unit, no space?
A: 10mmHg
